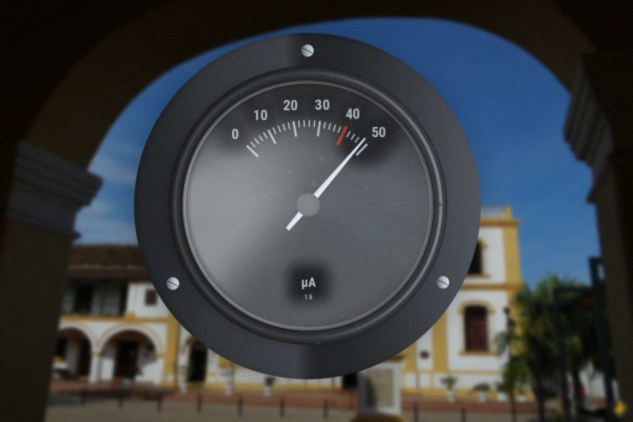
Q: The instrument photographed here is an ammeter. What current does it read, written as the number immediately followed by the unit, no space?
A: 48µA
